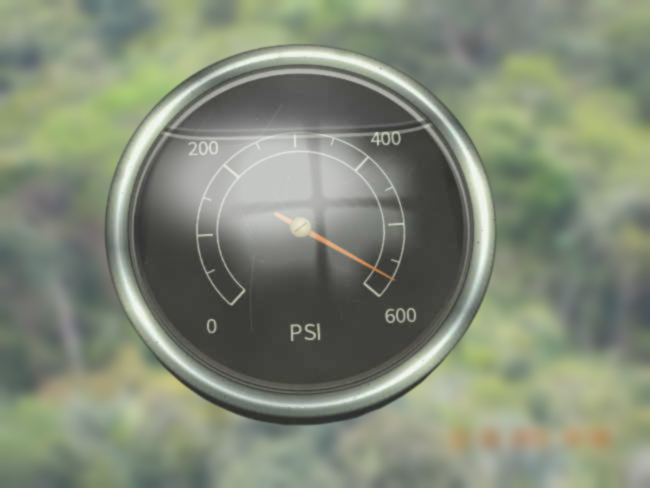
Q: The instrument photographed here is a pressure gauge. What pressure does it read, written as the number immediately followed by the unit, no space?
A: 575psi
